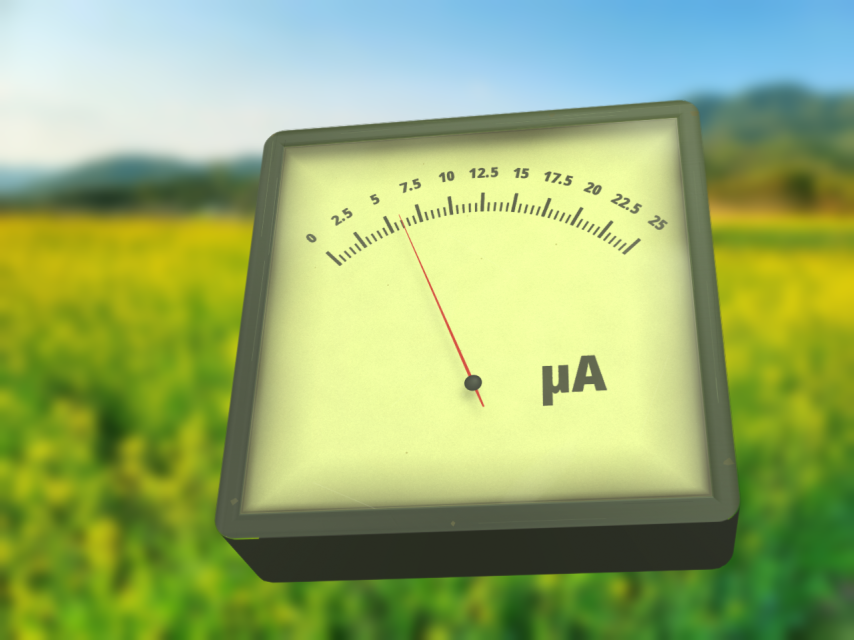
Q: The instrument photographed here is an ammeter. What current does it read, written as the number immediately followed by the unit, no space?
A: 6µA
